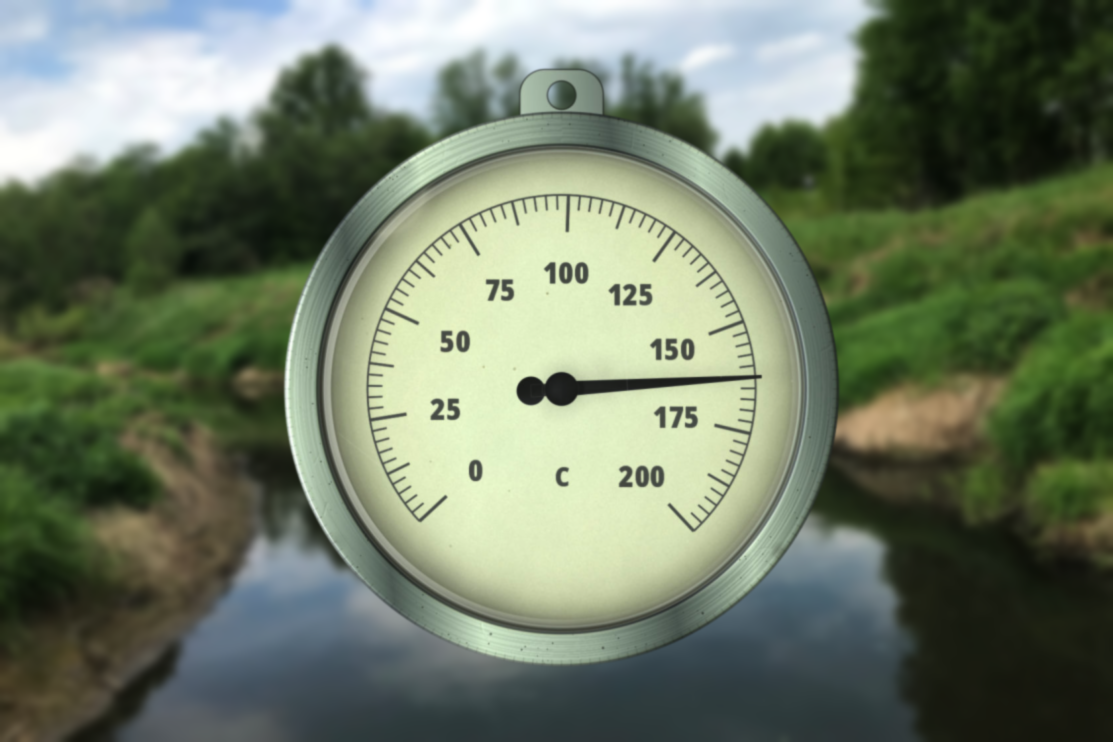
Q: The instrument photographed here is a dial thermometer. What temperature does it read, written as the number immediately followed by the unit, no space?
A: 162.5°C
